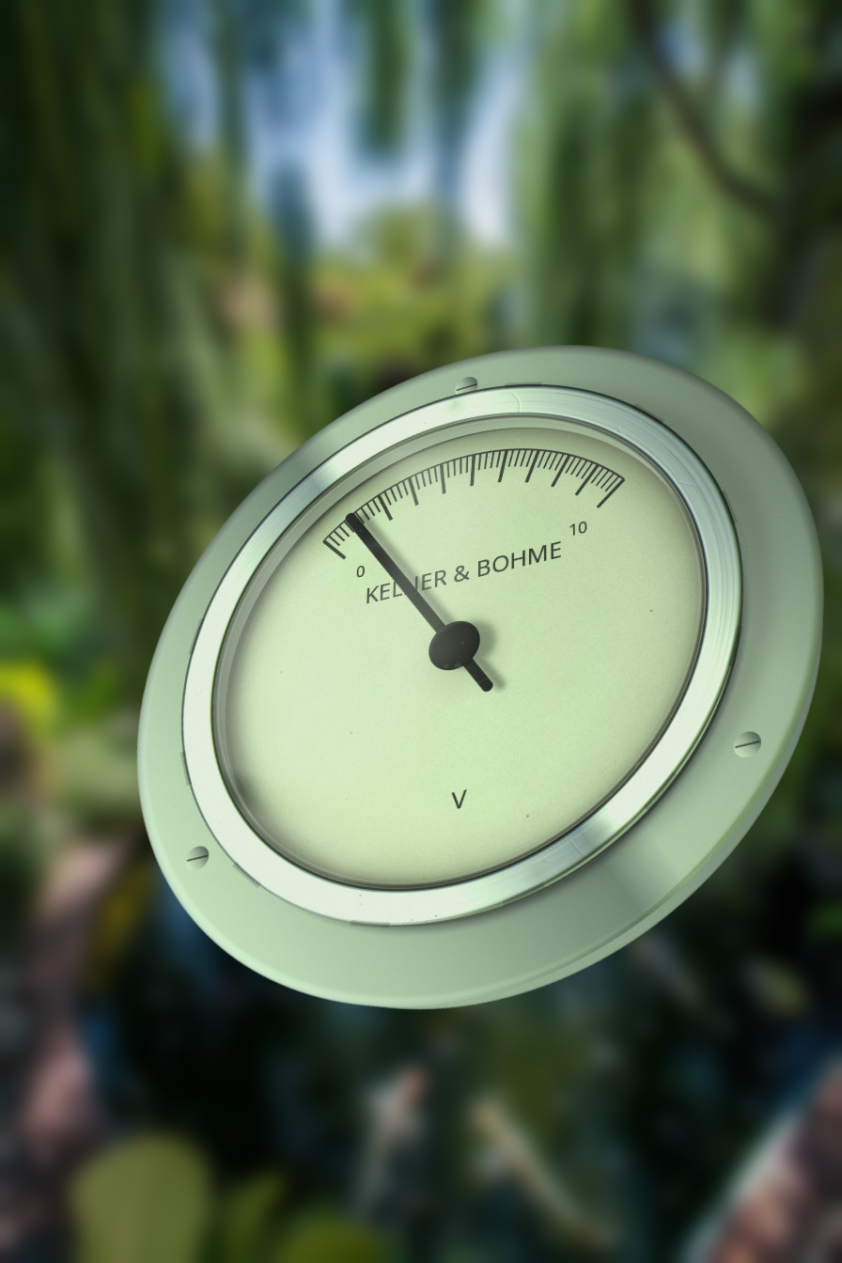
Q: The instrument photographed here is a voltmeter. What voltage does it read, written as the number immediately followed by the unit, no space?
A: 1V
